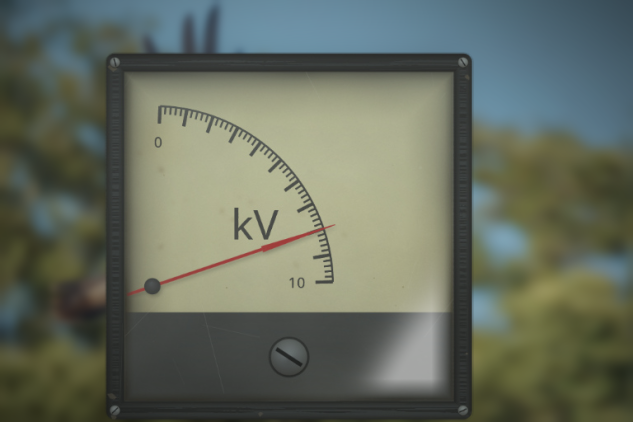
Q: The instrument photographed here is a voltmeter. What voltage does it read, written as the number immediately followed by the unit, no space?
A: 8kV
